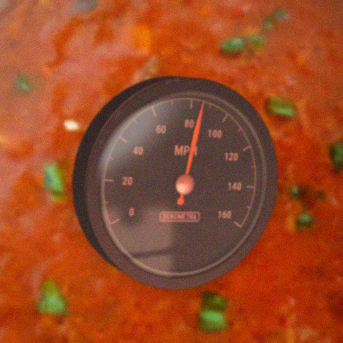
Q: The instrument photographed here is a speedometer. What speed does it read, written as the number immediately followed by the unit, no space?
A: 85mph
